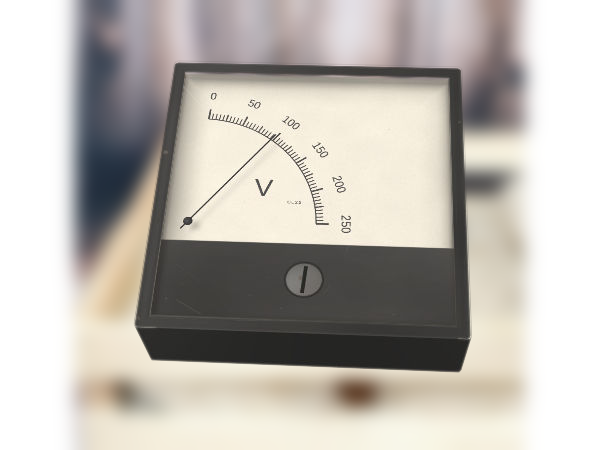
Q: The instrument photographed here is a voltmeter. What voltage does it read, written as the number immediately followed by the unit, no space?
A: 100V
